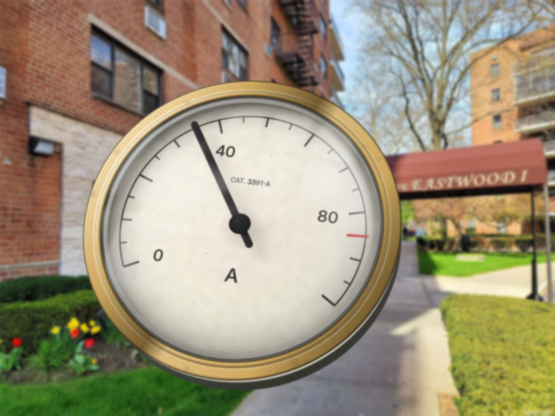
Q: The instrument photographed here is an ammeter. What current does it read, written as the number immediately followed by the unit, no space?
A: 35A
